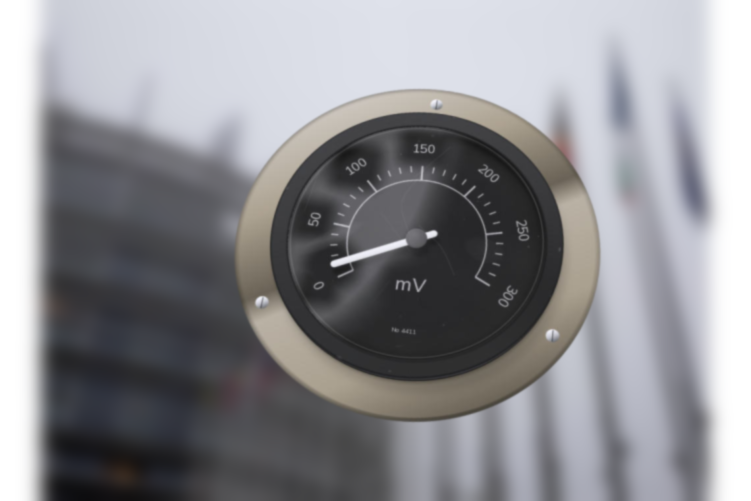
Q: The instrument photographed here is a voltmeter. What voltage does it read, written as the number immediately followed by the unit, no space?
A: 10mV
